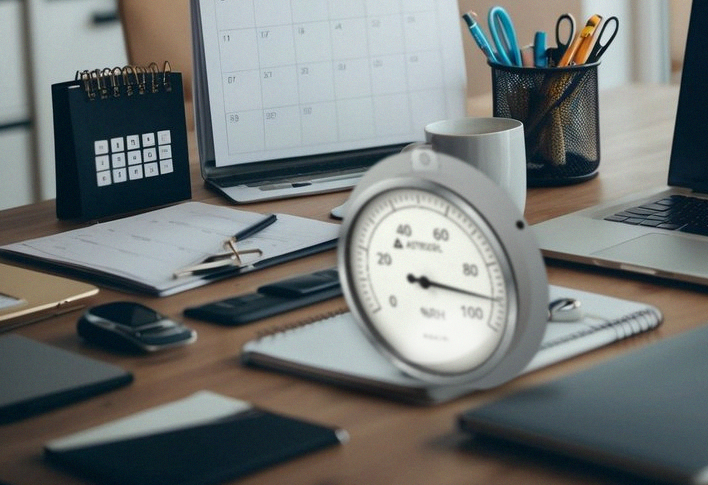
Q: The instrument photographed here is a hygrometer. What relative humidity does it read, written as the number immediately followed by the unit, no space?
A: 90%
